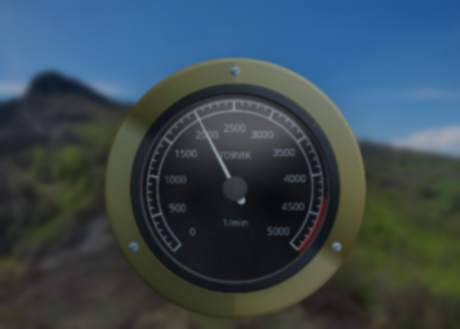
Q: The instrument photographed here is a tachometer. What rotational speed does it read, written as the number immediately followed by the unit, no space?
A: 2000rpm
